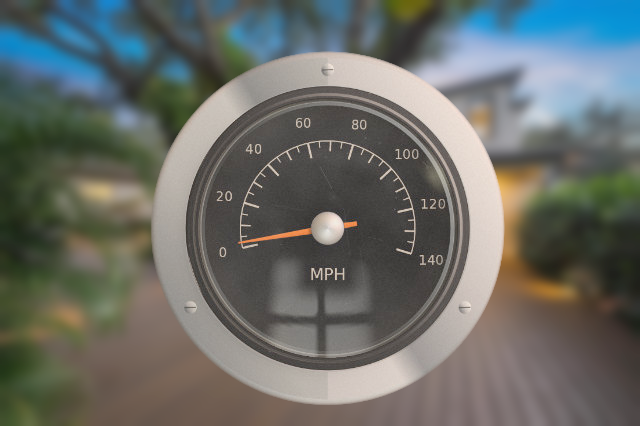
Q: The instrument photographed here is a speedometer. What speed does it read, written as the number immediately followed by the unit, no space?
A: 2.5mph
